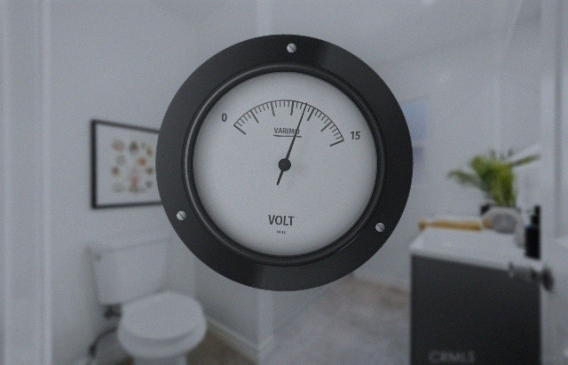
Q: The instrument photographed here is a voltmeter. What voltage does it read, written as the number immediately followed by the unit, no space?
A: 9V
